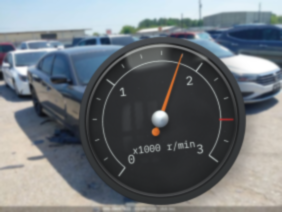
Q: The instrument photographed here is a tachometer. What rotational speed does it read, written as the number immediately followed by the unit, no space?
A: 1800rpm
